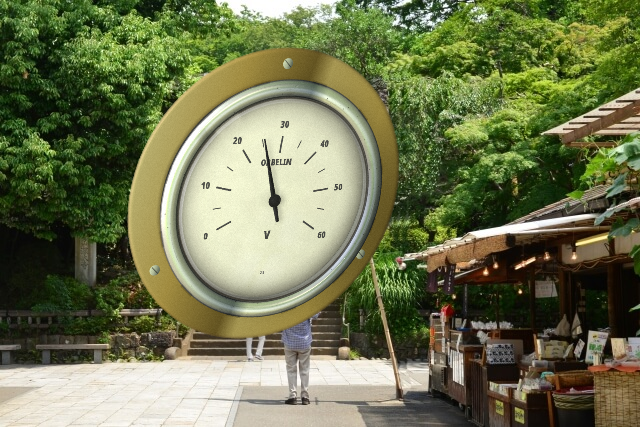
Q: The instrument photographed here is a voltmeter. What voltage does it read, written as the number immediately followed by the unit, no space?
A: 25V
